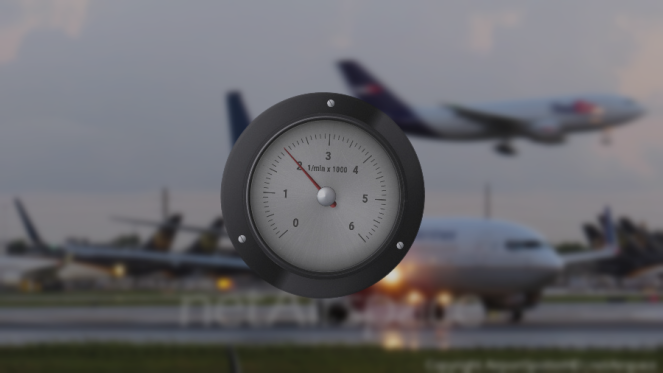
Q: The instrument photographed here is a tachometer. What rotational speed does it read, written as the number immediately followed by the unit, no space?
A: 2000rpm
